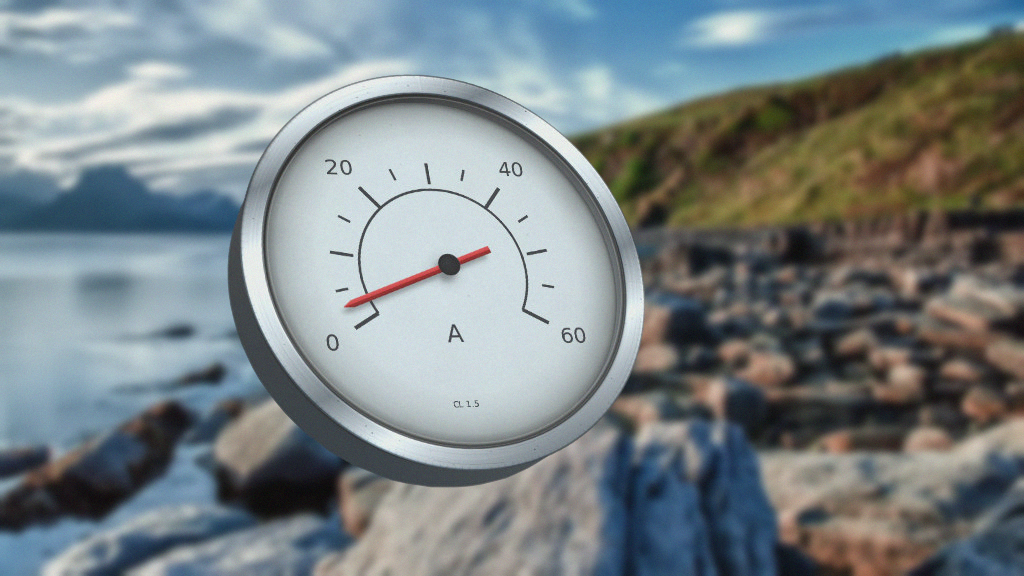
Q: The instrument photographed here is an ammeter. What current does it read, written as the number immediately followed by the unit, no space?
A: 2.5A
